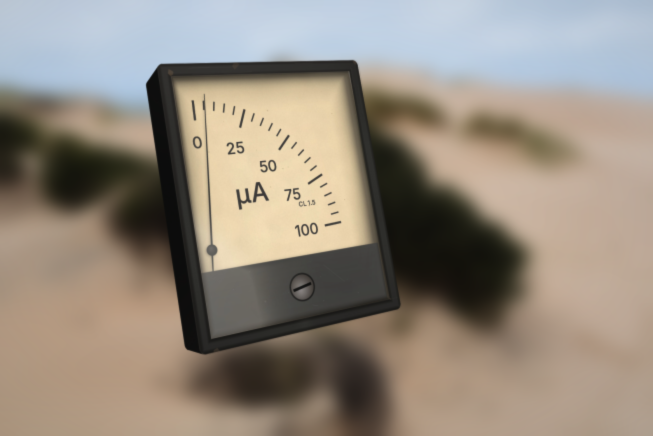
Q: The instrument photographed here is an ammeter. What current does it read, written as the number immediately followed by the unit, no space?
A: 5µA
